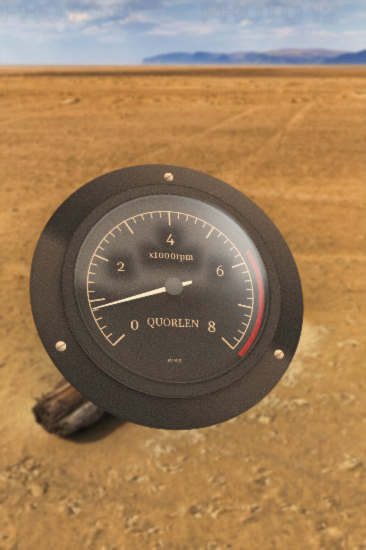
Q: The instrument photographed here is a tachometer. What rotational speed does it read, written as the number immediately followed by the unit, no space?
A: 800rpm
